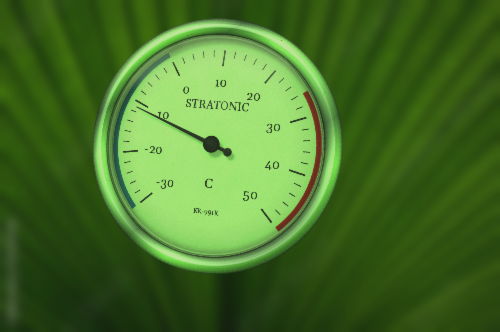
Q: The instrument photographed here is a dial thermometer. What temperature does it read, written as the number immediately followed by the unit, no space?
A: -11°C
